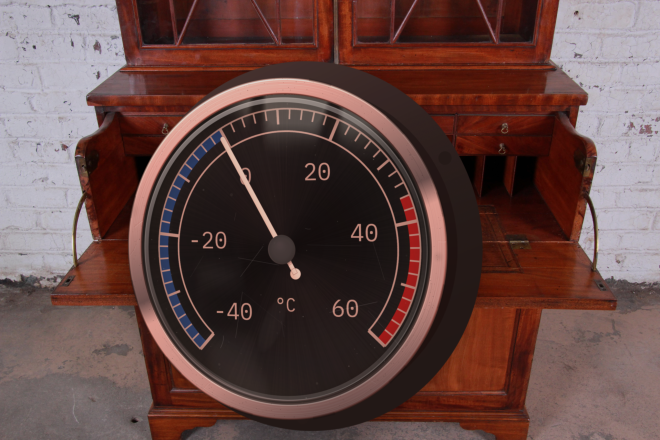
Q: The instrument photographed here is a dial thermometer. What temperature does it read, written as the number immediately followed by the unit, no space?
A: 0°C
